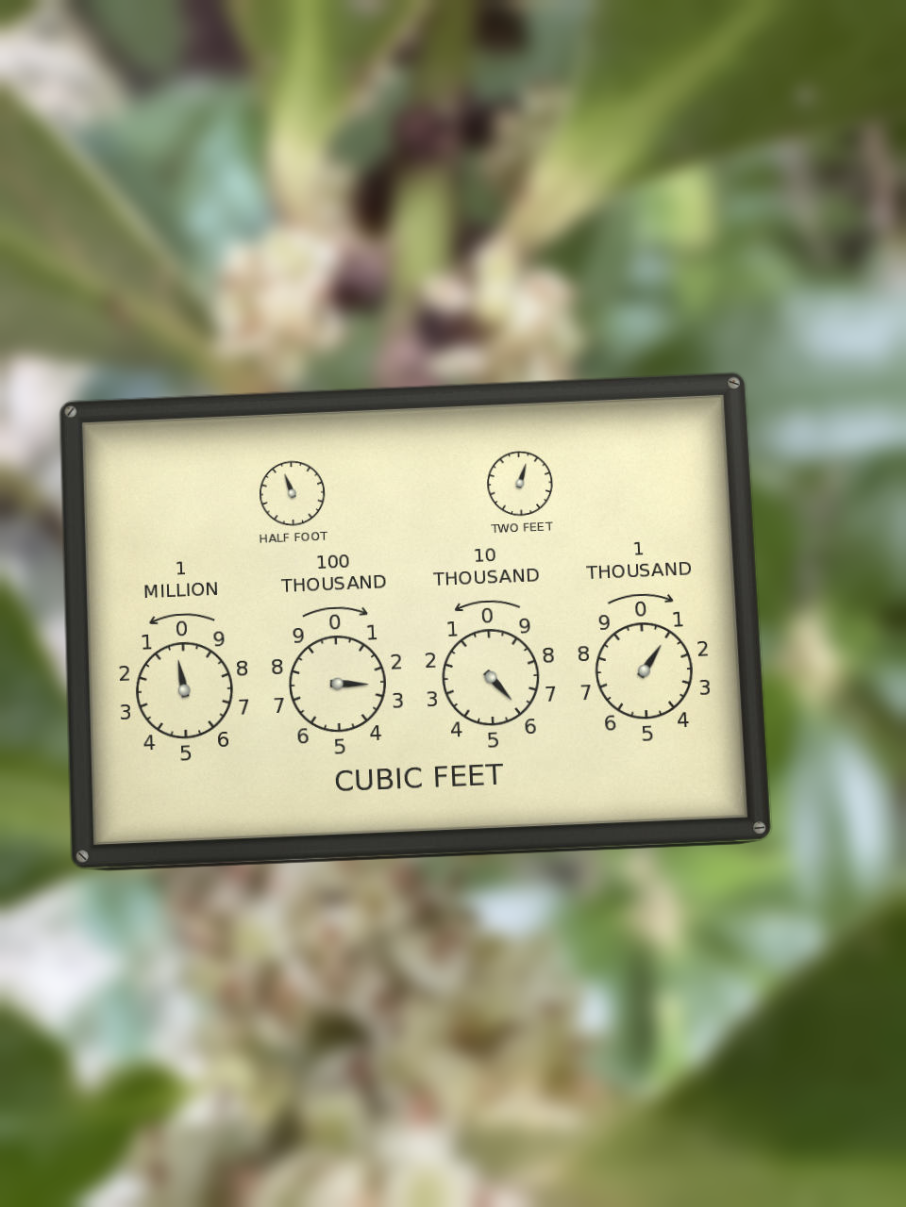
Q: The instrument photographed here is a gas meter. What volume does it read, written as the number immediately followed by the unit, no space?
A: 26100ft³
